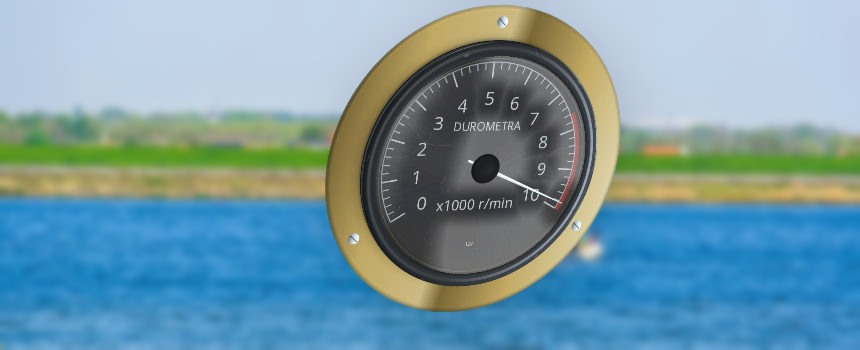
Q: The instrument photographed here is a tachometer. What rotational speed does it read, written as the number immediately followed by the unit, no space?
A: 9800rpm
